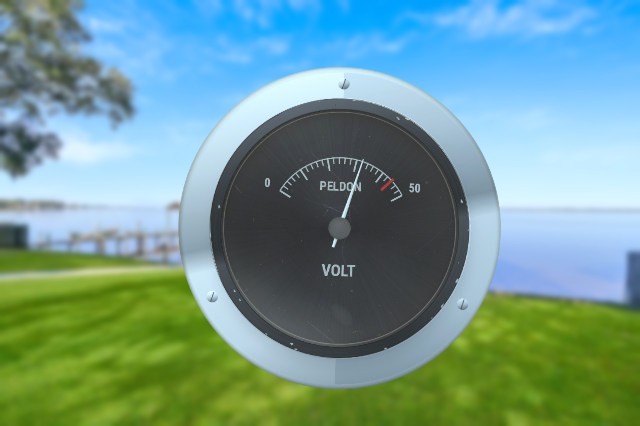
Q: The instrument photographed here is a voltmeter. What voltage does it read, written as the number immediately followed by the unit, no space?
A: 32V
